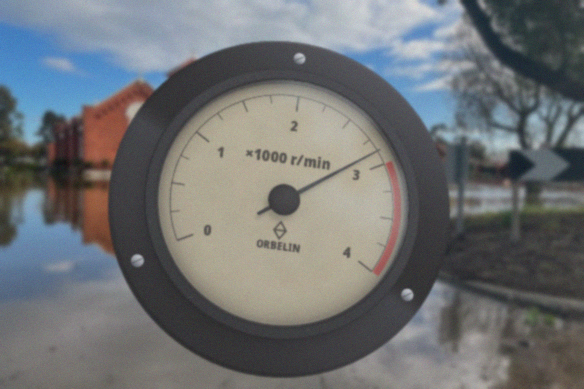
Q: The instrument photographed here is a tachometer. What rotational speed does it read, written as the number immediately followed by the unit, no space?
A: 2875rpm
